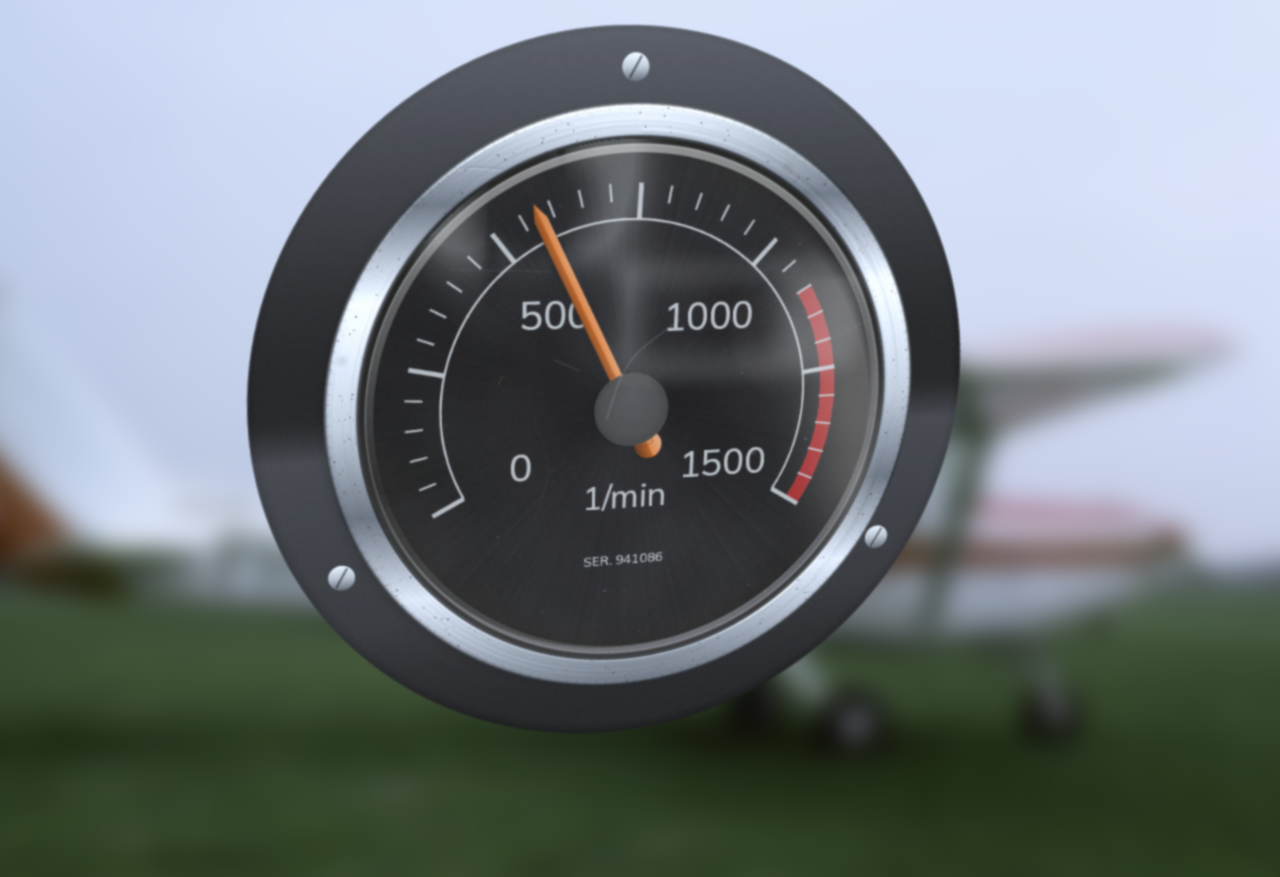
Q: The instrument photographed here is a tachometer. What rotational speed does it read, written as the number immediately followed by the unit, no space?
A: 575rpm
